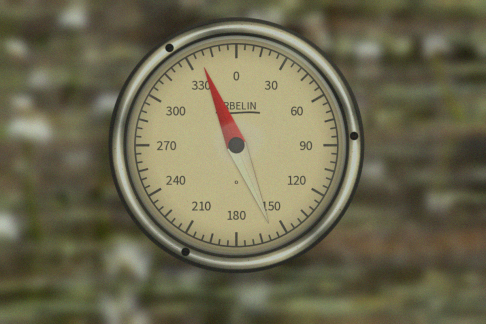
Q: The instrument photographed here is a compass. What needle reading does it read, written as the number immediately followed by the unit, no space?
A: 337.5°
